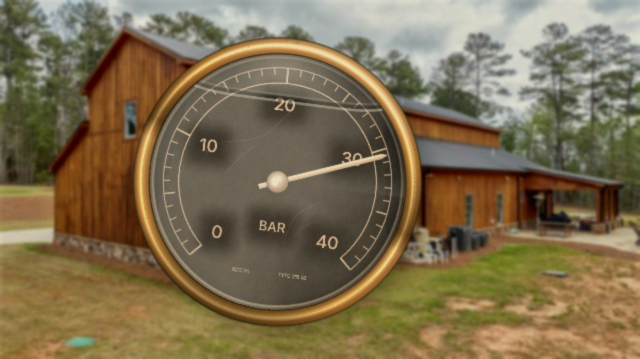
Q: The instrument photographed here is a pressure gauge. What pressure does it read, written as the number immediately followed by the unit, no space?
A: 30.5bar
